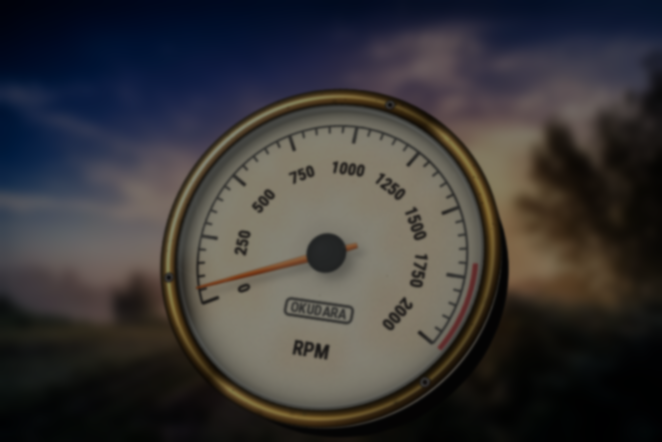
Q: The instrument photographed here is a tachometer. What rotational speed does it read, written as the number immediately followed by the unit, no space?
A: 50rpm
